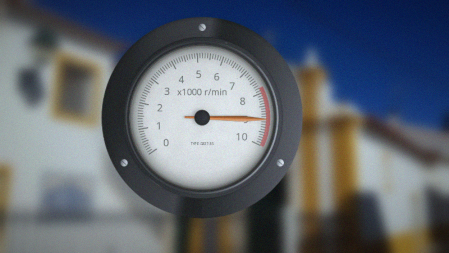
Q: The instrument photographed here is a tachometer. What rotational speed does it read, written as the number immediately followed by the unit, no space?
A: 9000rpm
